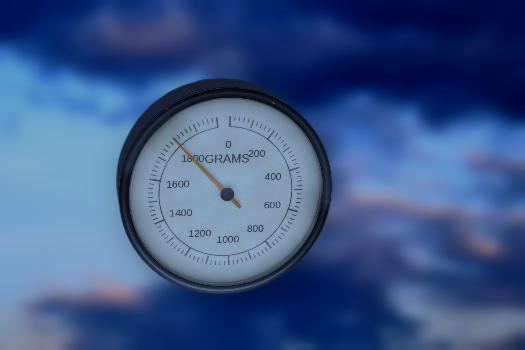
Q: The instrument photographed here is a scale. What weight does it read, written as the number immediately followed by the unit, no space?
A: 1800g
